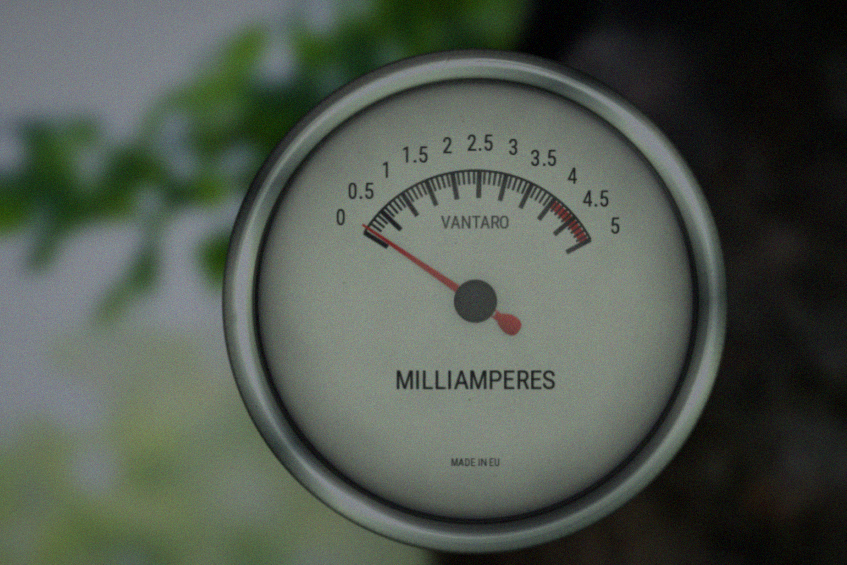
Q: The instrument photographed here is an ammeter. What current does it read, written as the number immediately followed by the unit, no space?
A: 0.1mA
